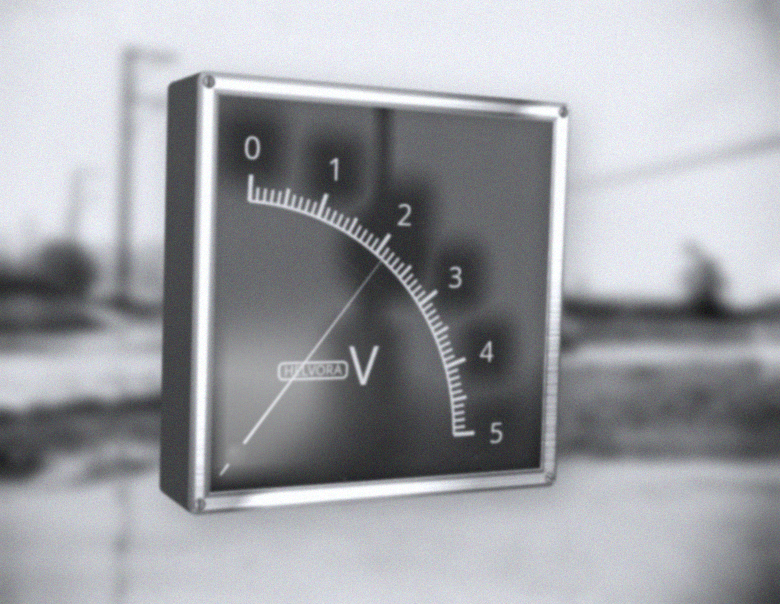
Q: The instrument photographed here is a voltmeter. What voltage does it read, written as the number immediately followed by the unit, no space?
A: 2.1V
